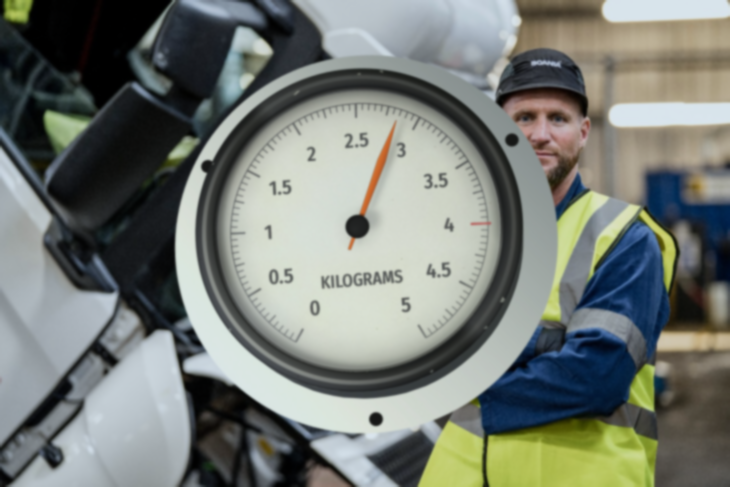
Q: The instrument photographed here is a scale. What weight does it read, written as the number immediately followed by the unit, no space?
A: 2.85kg
